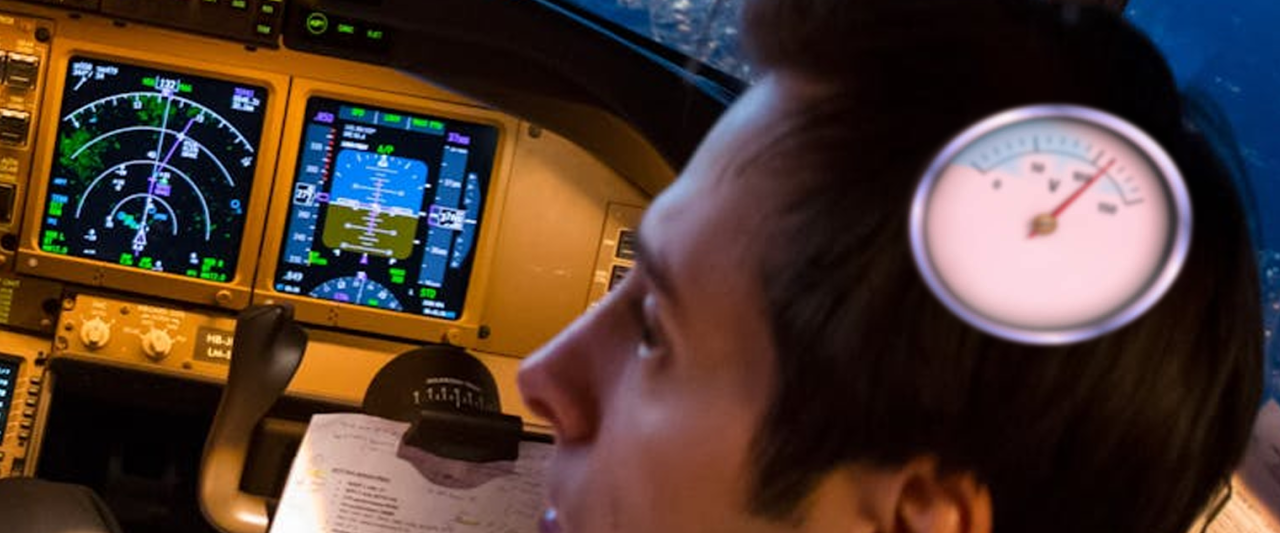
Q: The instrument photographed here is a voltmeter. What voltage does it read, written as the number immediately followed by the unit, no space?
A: 110V
